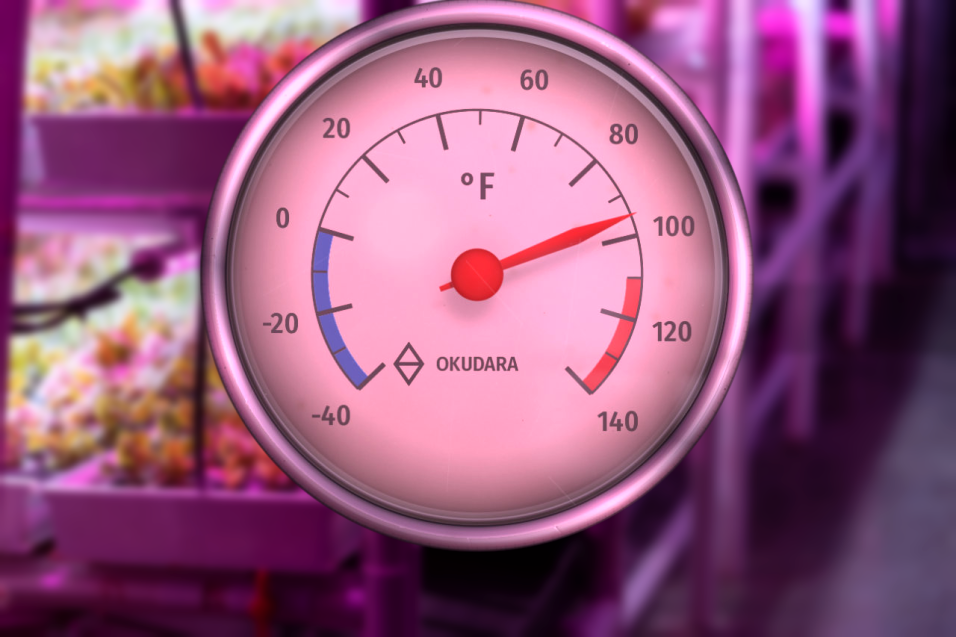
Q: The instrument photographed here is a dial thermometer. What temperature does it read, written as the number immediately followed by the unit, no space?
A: 95°F
